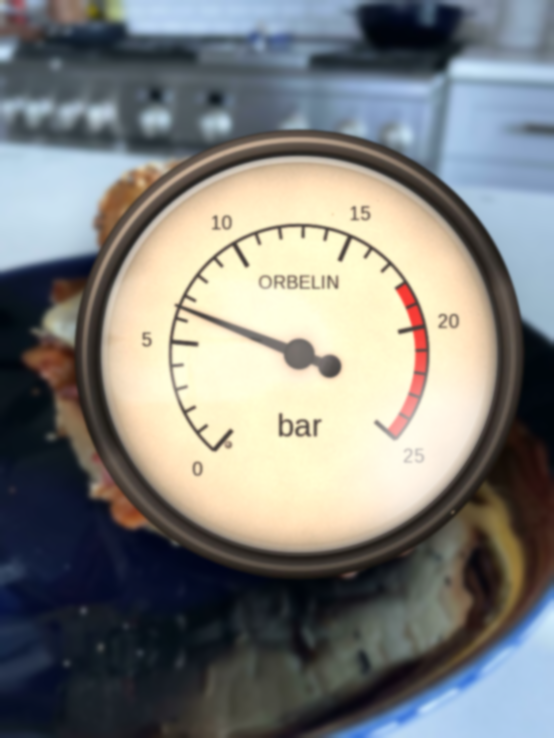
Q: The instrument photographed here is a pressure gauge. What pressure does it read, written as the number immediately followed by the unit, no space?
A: 6.5bar
